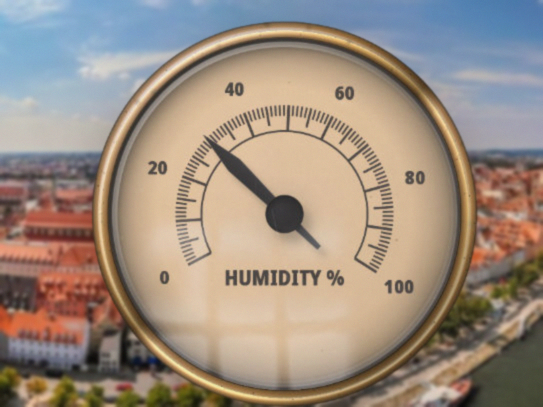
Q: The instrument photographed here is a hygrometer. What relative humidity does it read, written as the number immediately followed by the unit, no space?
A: 30%
